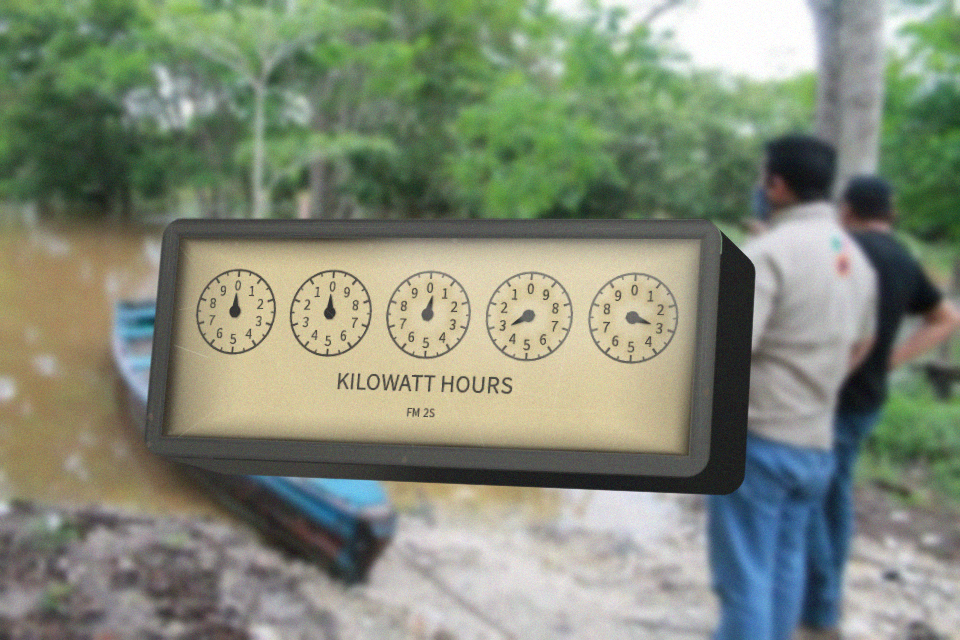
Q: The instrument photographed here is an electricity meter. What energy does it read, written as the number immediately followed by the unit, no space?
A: 33kWh
